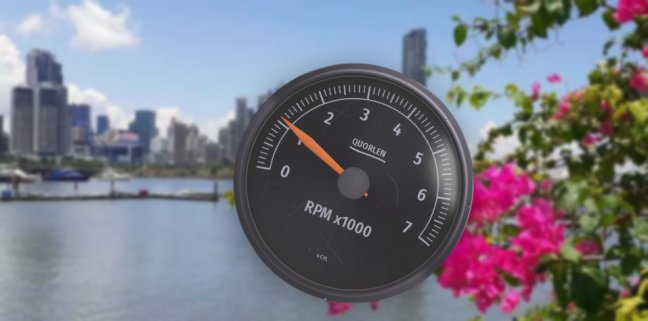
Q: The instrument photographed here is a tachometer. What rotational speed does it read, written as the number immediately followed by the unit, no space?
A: 1100rpm
